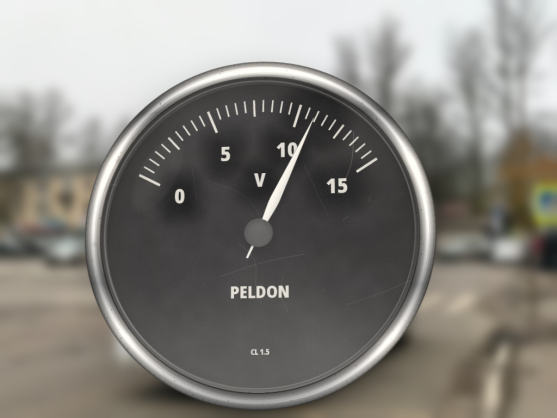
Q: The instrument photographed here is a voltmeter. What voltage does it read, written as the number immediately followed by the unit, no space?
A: 11V
